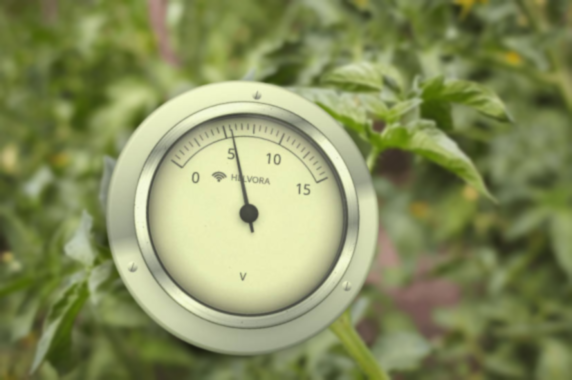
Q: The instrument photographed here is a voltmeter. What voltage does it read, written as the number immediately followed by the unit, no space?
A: 5.5V
